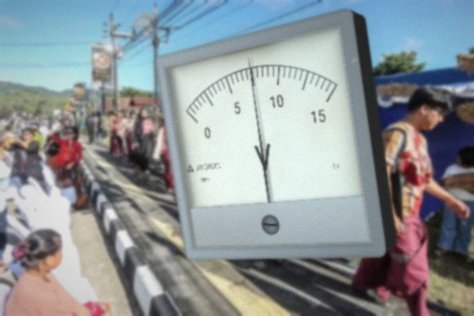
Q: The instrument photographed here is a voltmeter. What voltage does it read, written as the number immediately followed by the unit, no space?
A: 7.5V
